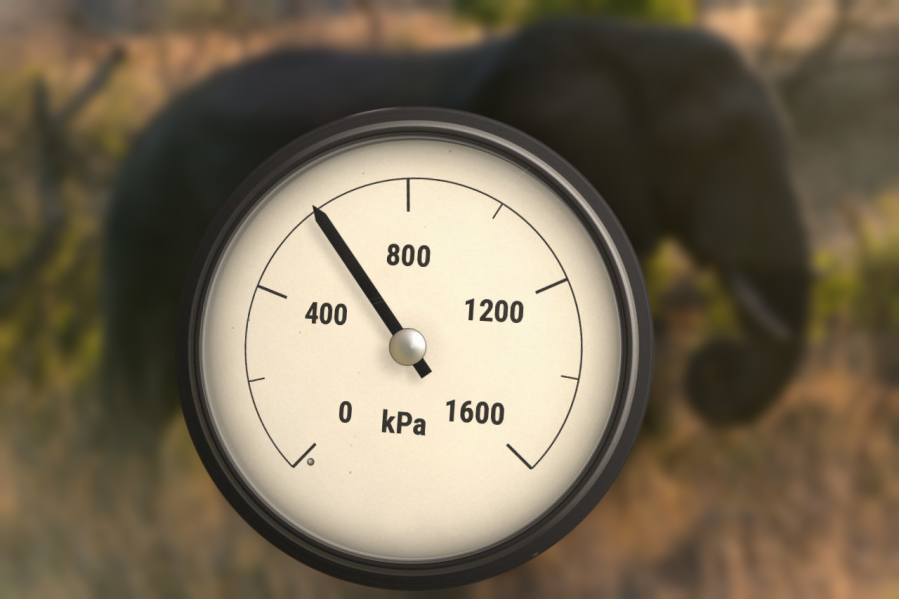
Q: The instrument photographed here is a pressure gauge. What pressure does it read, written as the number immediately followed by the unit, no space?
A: 600kPa
